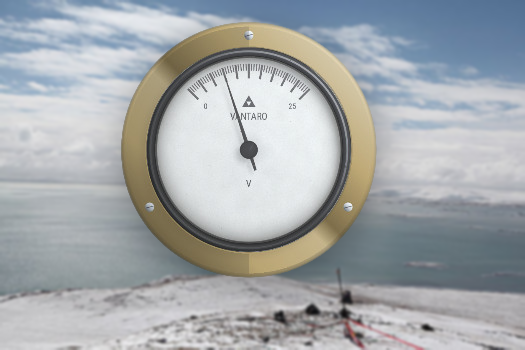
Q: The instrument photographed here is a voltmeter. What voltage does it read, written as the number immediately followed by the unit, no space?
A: 7.5V
